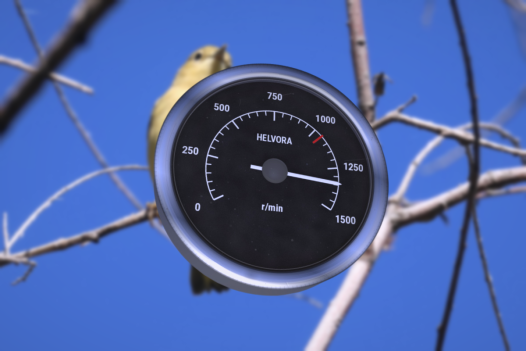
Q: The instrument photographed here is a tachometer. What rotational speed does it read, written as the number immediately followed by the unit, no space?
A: 1350rpm
